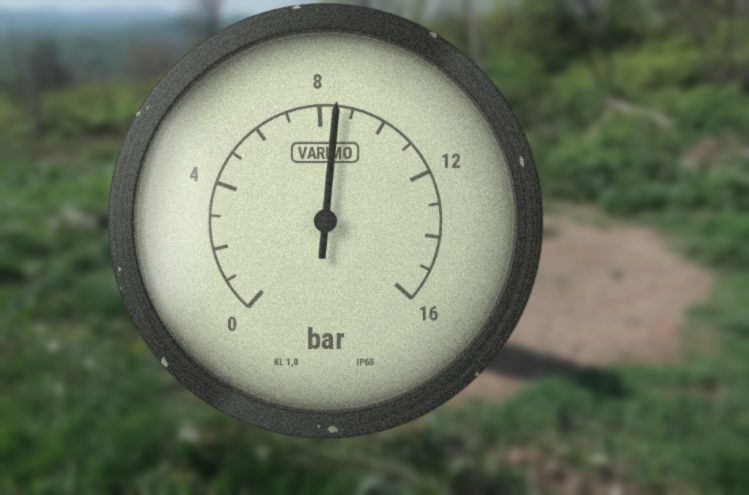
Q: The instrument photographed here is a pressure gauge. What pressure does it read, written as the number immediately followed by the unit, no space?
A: 8.5bar
